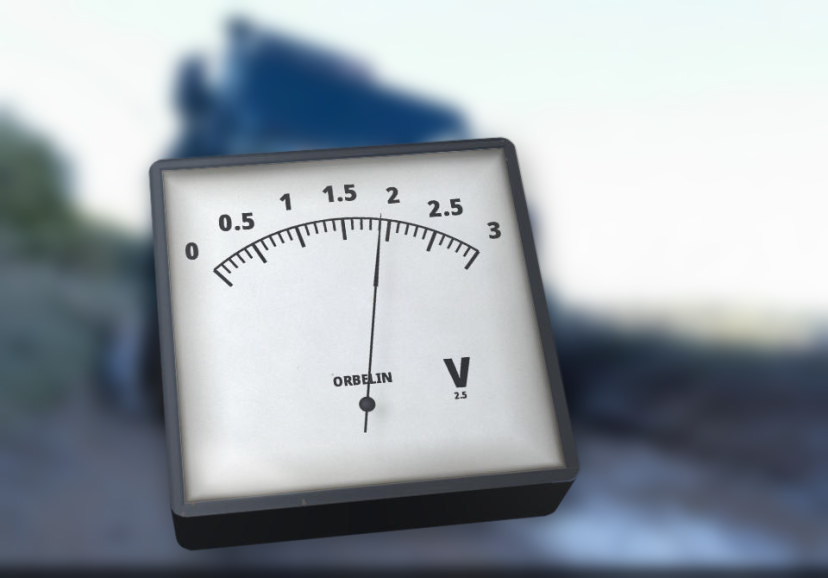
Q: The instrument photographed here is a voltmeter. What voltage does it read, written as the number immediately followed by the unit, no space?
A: 1.9V
